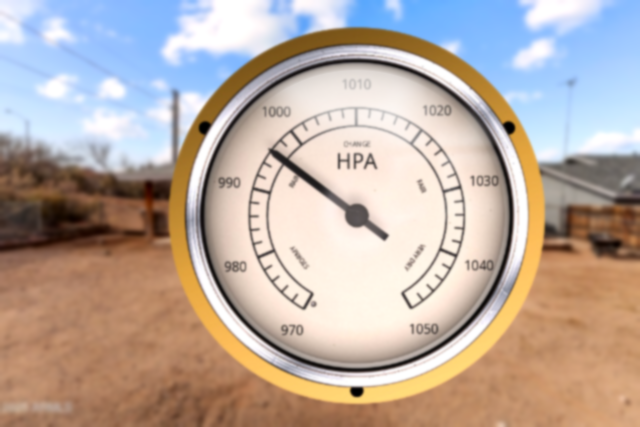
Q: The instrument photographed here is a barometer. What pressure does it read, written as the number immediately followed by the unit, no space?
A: 996hPa
